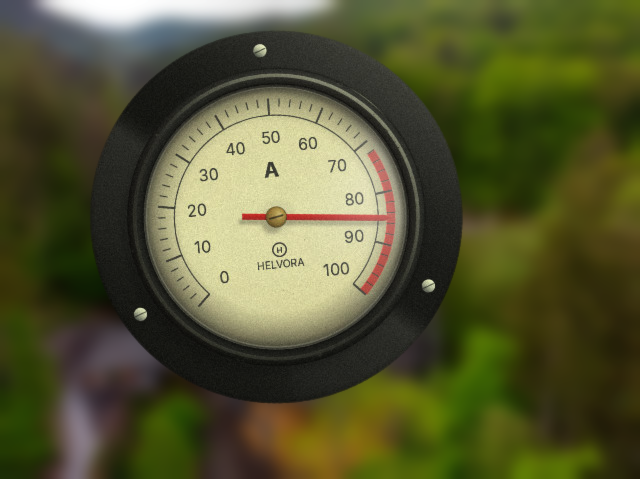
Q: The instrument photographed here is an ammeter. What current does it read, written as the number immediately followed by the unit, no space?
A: 85A
